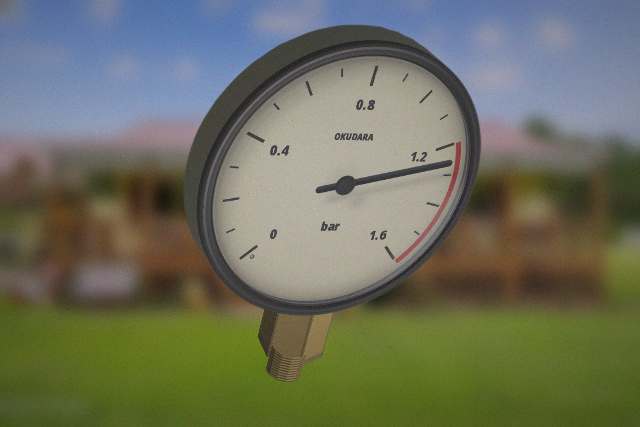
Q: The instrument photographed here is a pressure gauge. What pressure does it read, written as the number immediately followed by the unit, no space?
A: 1.25bar
